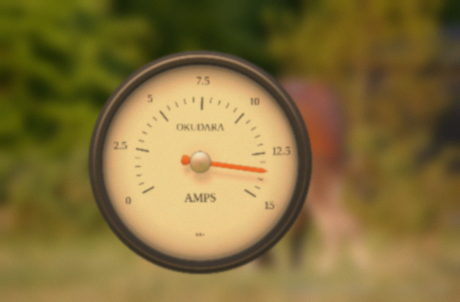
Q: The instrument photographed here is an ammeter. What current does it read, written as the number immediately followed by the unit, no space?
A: 13.5A
